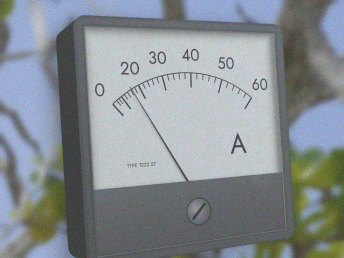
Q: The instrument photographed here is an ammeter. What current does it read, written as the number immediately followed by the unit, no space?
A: 16A
